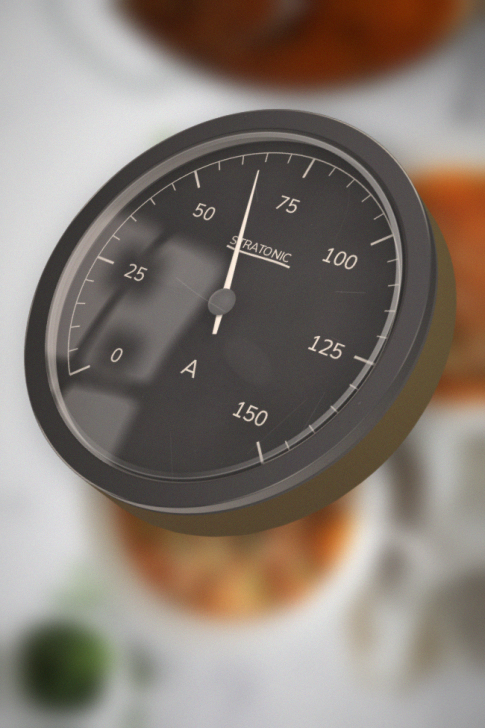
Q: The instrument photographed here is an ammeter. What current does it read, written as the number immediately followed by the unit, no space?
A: 65A
